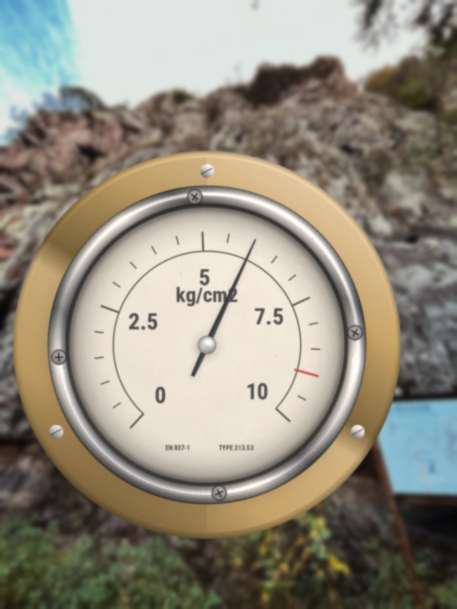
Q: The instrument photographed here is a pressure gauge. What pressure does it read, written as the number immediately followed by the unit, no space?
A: 6kg/cm²
